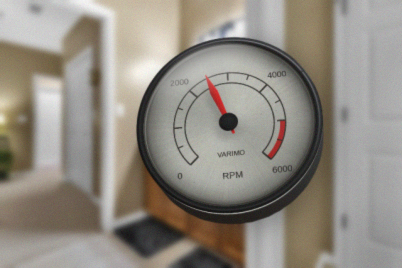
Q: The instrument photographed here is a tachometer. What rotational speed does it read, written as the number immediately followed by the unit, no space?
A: 2500rpm
